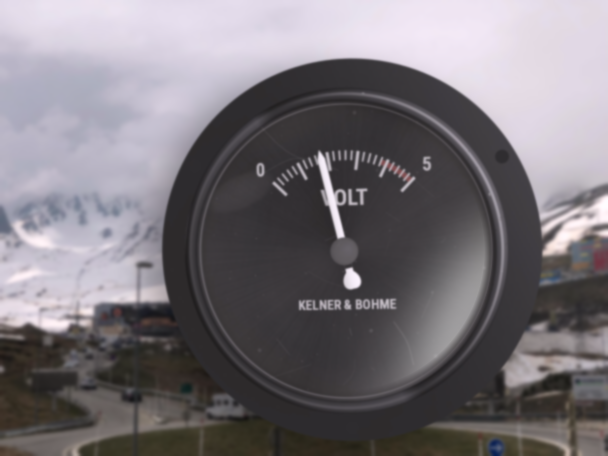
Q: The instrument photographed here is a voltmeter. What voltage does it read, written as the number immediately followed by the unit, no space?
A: 1.8V
